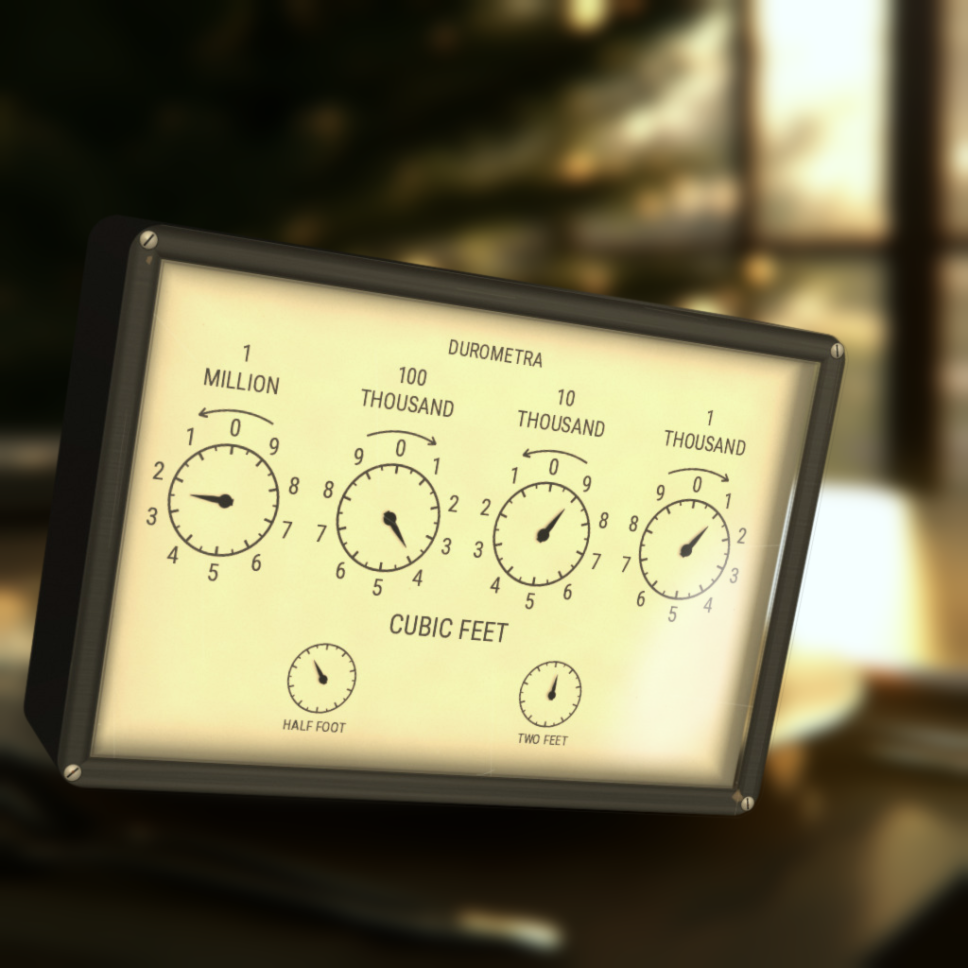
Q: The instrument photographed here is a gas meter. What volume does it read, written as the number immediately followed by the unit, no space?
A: 239100ft³
